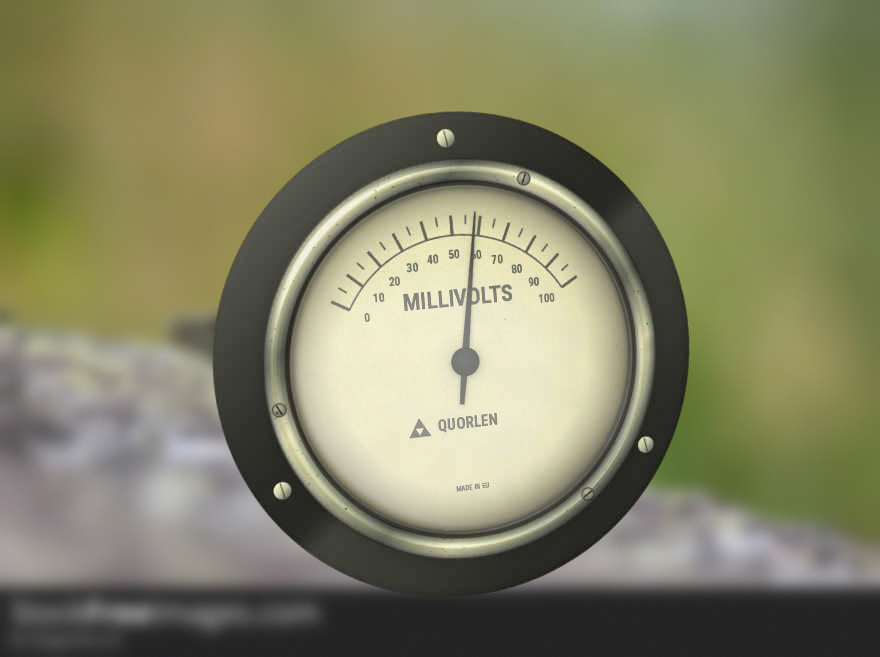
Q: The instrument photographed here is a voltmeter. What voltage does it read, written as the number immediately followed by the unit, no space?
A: 57.5mV
